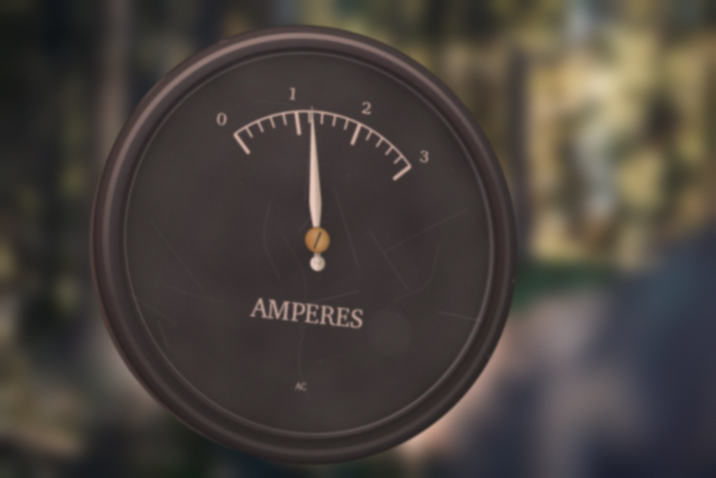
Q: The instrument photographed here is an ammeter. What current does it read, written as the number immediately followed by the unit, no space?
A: 1.2A
